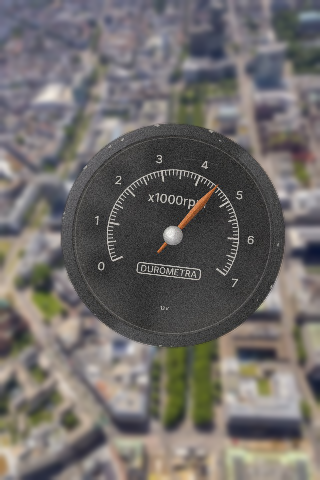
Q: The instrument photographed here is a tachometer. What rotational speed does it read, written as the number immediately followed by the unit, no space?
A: 4500rpm
